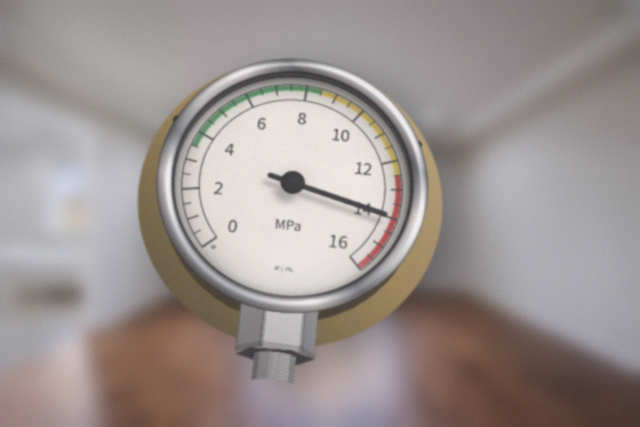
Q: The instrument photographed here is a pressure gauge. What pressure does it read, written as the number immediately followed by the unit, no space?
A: 14MPa
